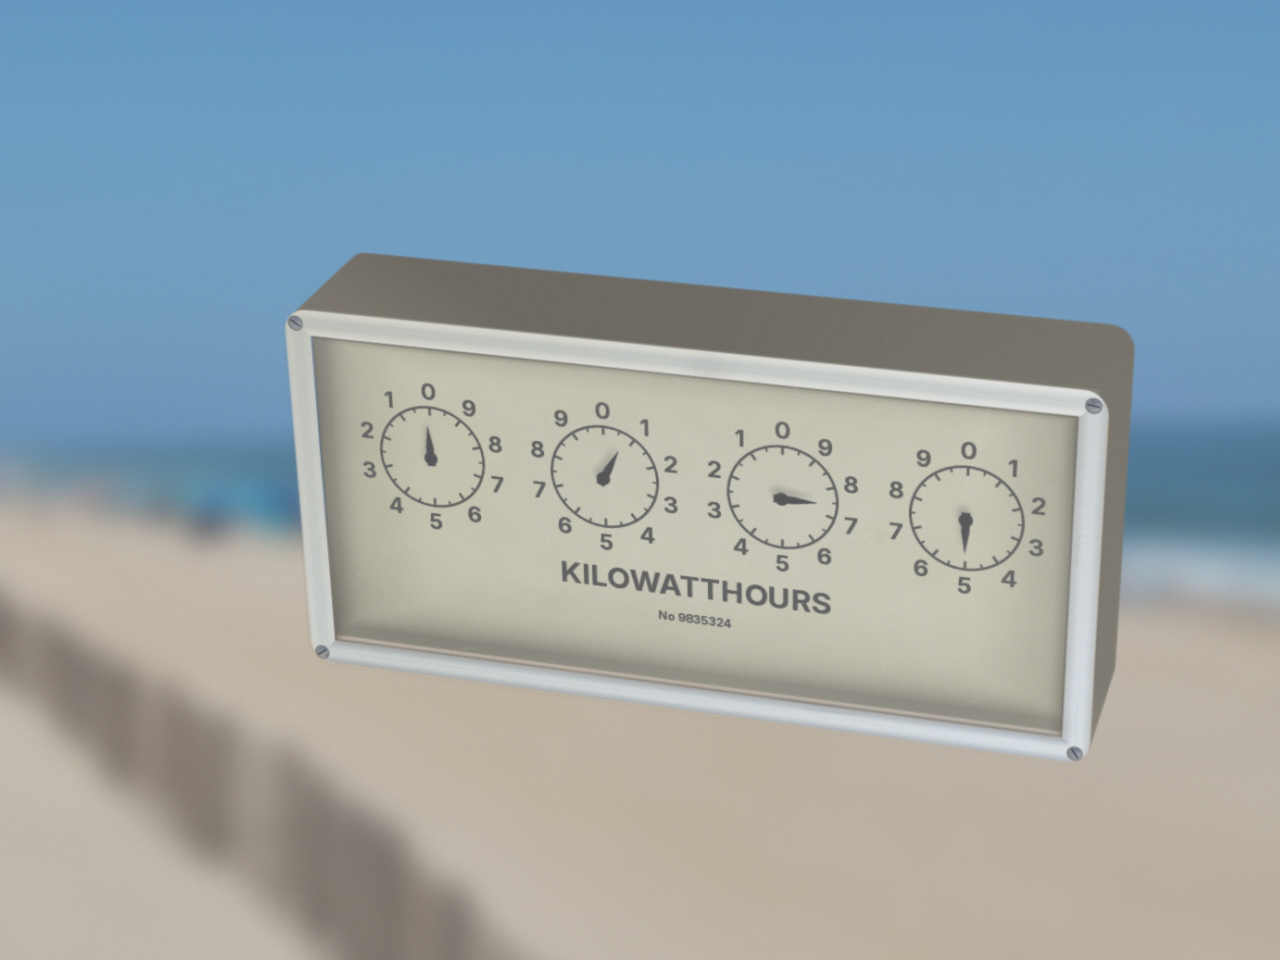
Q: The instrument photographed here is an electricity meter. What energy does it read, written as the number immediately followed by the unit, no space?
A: 75kWh
